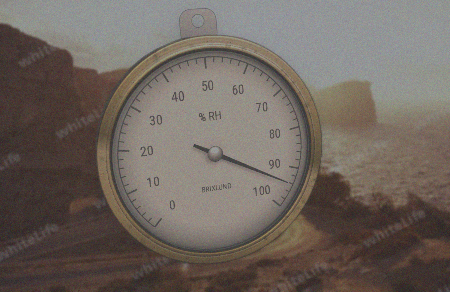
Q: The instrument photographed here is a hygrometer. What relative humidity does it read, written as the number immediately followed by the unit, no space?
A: 94%
